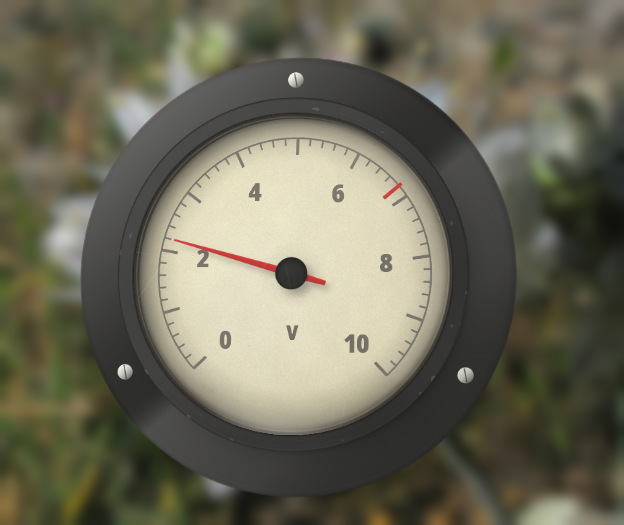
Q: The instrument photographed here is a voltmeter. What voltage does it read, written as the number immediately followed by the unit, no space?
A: 2.2V
